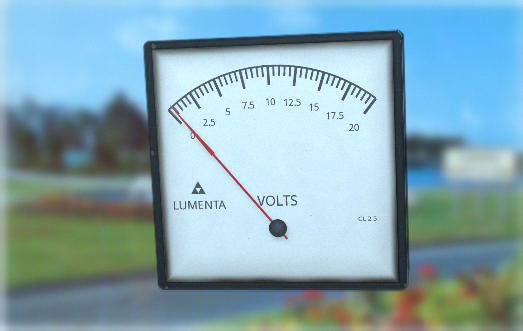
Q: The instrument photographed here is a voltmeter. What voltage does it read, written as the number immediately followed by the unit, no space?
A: 0.5V
